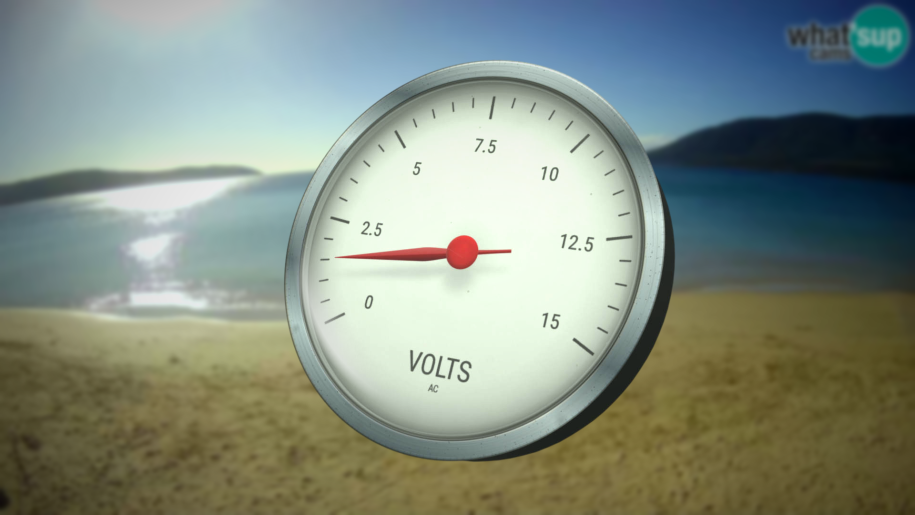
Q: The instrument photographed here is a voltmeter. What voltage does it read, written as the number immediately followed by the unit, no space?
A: 1.5V
